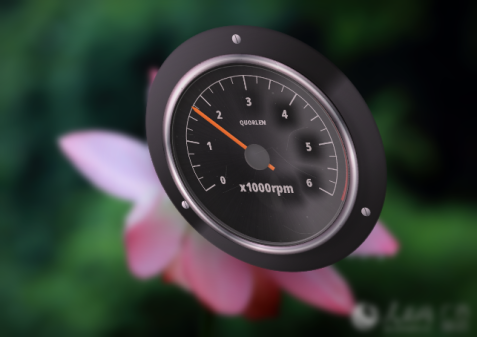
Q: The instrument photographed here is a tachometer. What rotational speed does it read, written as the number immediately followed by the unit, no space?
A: 1750rpm
